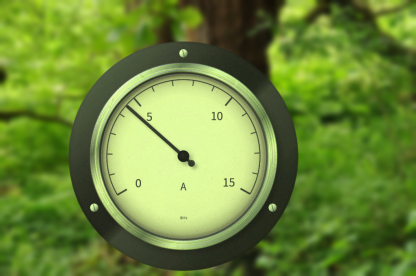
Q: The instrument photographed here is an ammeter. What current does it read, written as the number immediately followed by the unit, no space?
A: 4.5A
